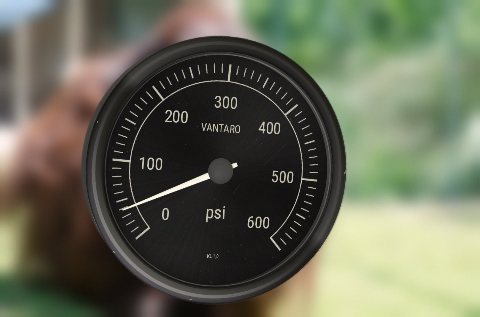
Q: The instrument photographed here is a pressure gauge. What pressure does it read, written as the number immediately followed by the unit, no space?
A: 40psi
